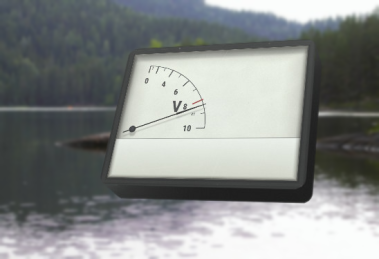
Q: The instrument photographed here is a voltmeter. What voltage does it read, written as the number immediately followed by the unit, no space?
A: 8.5V
